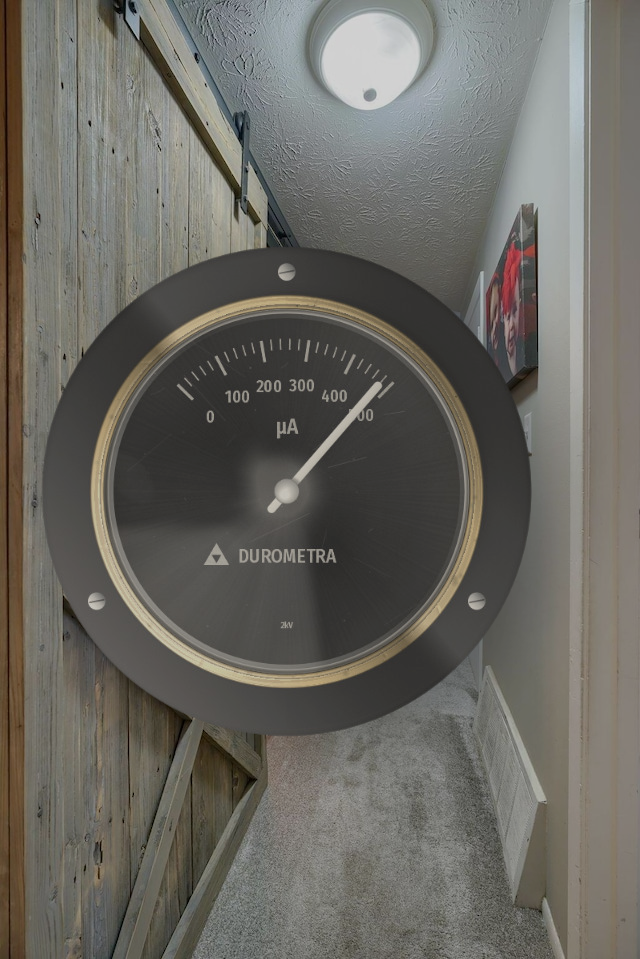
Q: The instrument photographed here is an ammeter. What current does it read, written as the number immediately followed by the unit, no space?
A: 480µA
